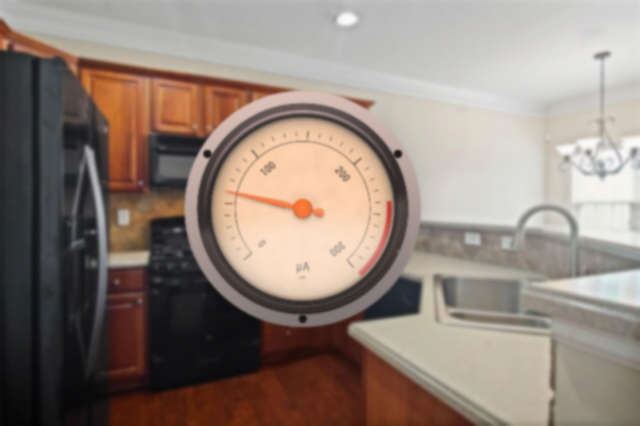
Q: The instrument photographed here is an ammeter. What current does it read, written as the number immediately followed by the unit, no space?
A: 60µA
